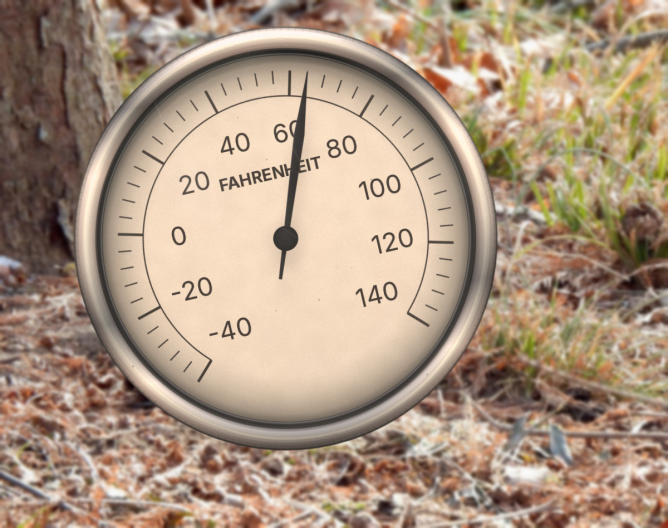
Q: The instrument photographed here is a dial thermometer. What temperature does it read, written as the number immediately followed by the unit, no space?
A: 64°F
